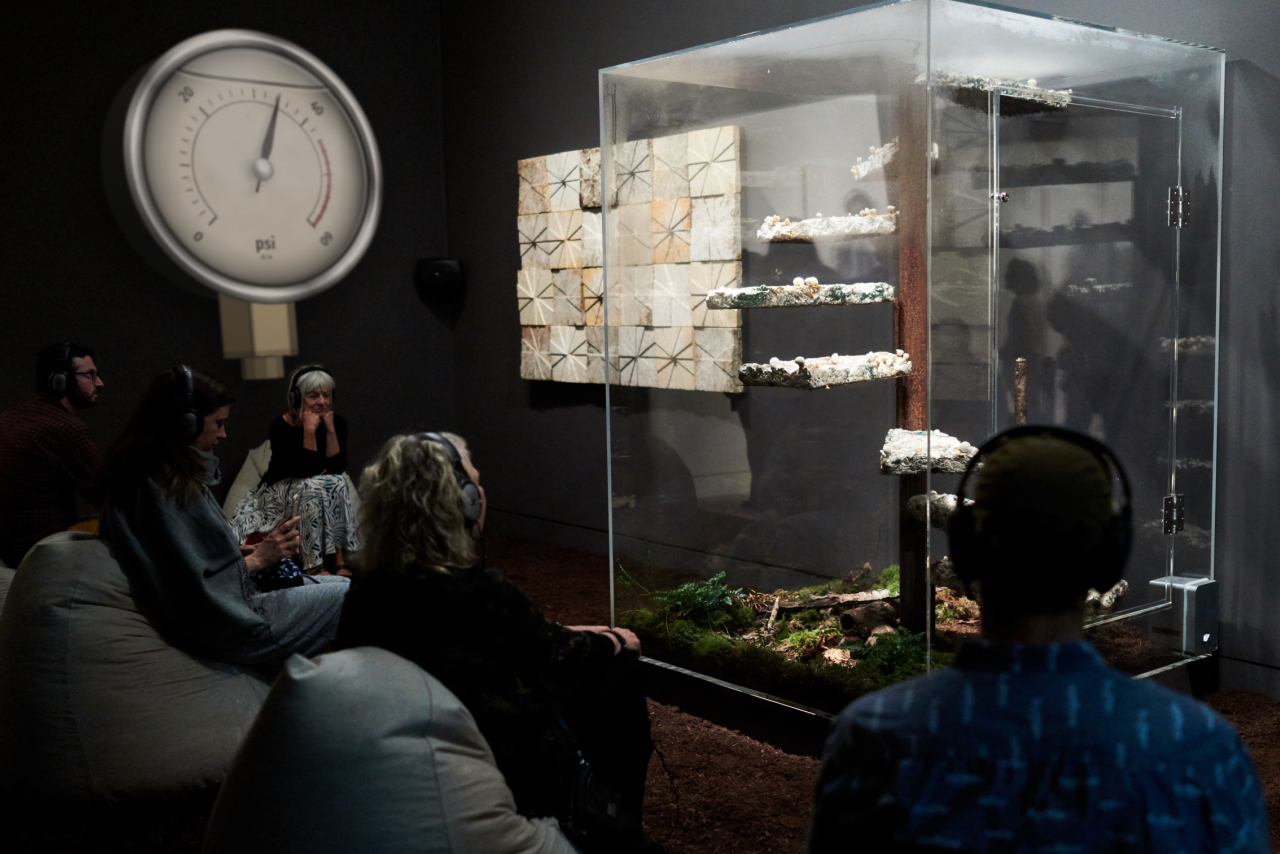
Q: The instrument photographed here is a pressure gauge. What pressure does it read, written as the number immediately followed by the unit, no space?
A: 34psi
